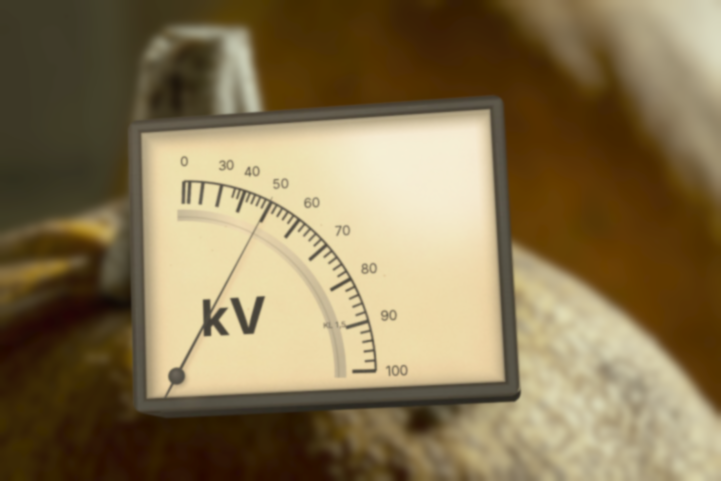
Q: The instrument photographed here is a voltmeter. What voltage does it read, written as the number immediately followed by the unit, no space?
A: 50kV
